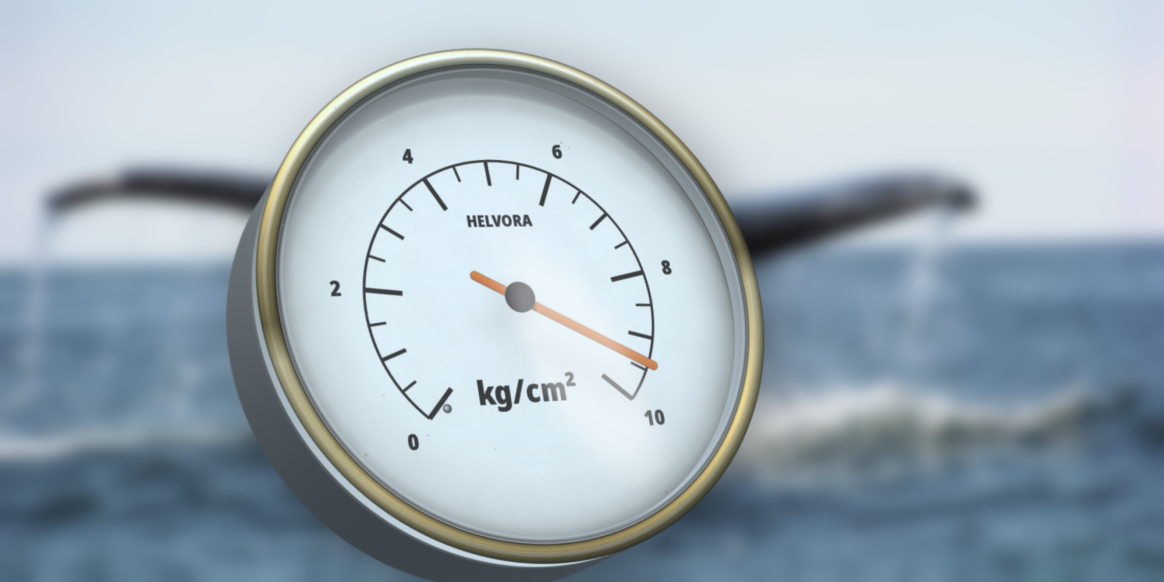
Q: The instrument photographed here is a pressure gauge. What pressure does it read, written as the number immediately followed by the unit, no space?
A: 9.5kg/cm²
